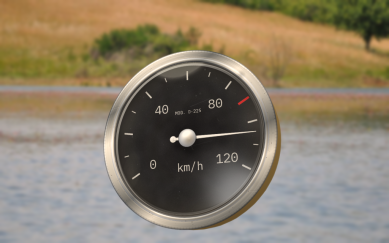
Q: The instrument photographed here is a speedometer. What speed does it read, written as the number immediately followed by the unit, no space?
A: 105km/h
